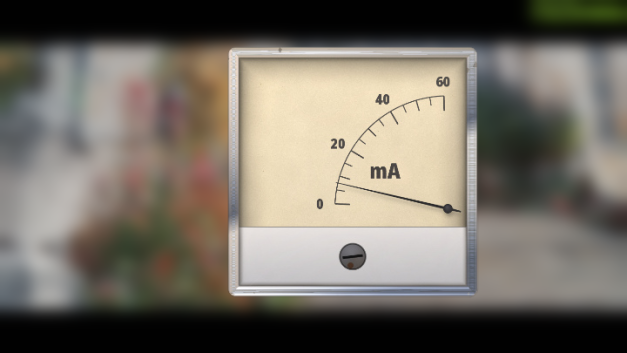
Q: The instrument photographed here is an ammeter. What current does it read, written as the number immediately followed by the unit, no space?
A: 7.5mA
